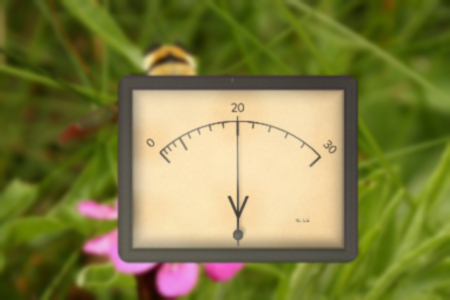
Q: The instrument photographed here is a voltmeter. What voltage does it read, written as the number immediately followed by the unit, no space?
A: 20V
